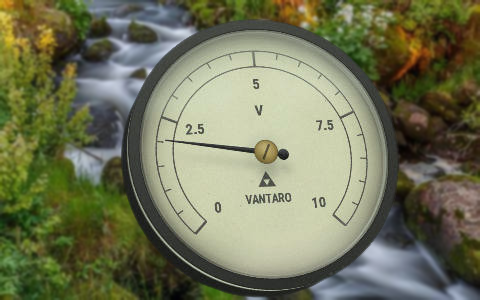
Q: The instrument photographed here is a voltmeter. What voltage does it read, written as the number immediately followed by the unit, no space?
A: 2V
